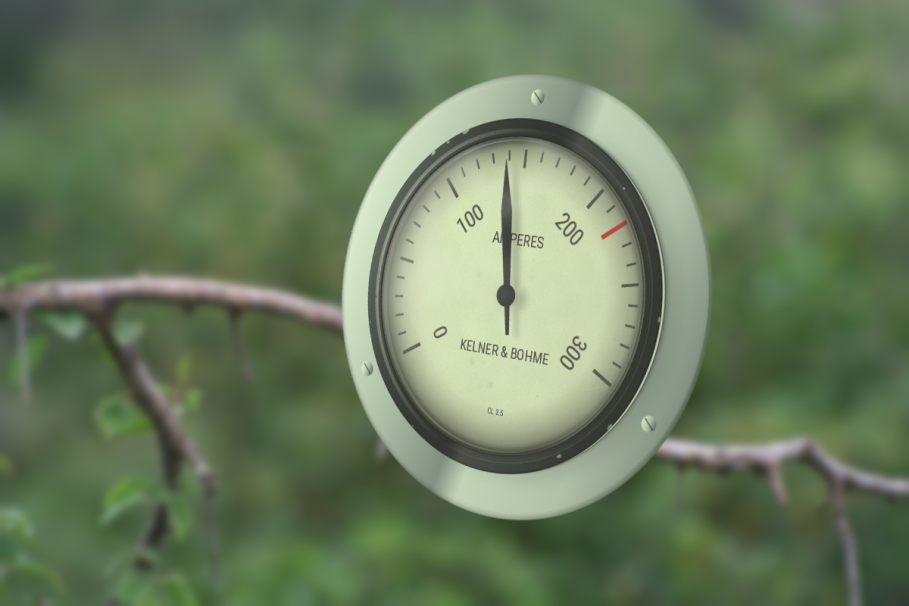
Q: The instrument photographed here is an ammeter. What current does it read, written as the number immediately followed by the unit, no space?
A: 140A
